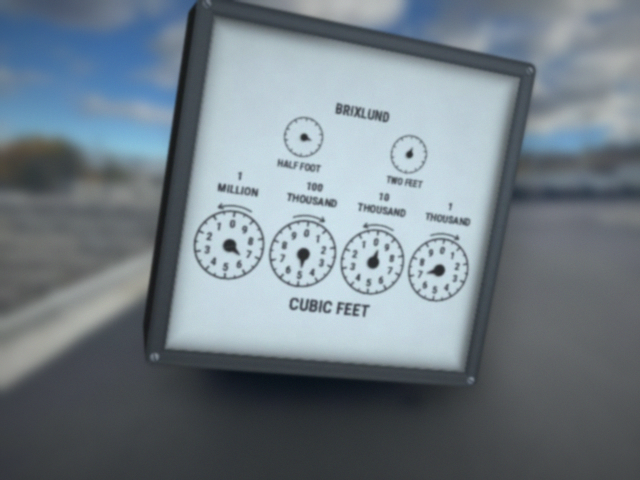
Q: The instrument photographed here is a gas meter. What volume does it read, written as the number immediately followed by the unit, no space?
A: 649700ft³
